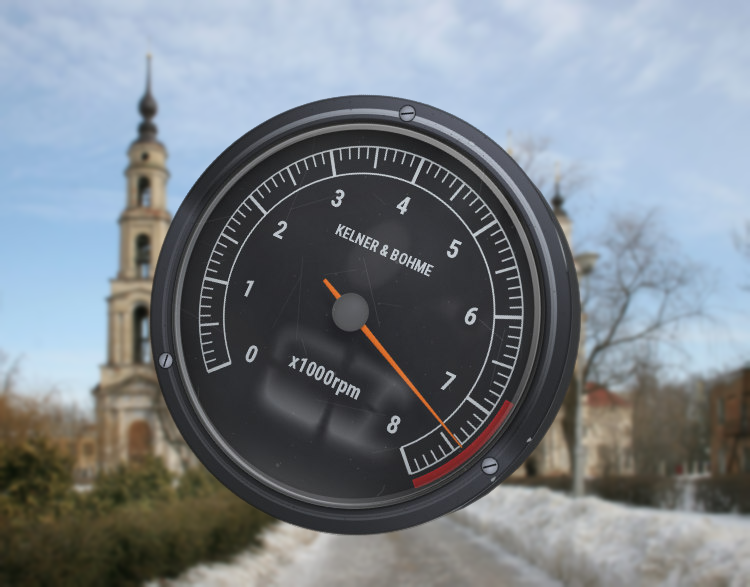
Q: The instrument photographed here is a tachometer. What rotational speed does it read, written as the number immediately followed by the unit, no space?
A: 7400rpm
